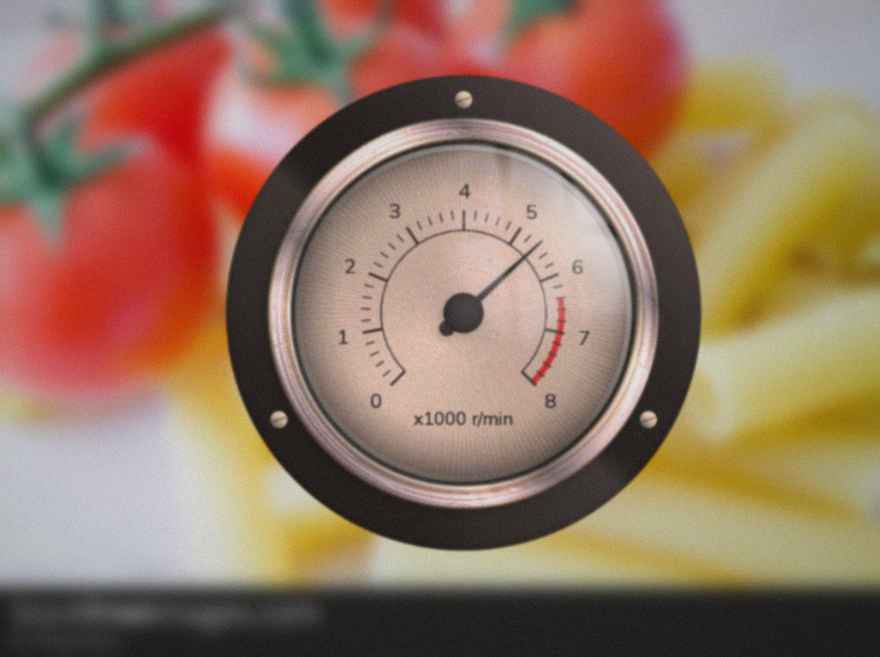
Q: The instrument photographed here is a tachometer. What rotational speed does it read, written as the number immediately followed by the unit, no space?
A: 5400rpm
